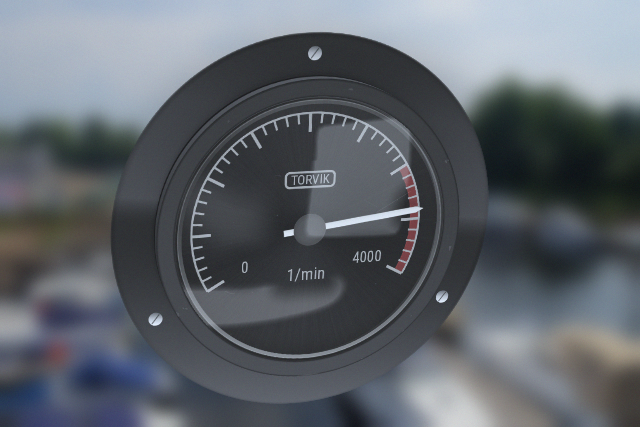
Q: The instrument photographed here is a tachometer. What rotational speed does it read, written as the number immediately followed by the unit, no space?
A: 3400rpm
